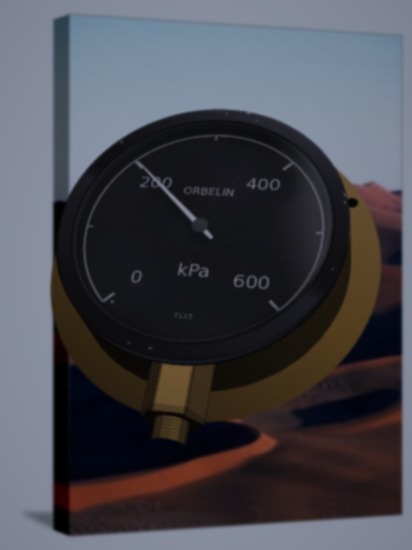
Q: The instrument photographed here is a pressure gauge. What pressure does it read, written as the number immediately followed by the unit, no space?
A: 200kPa
